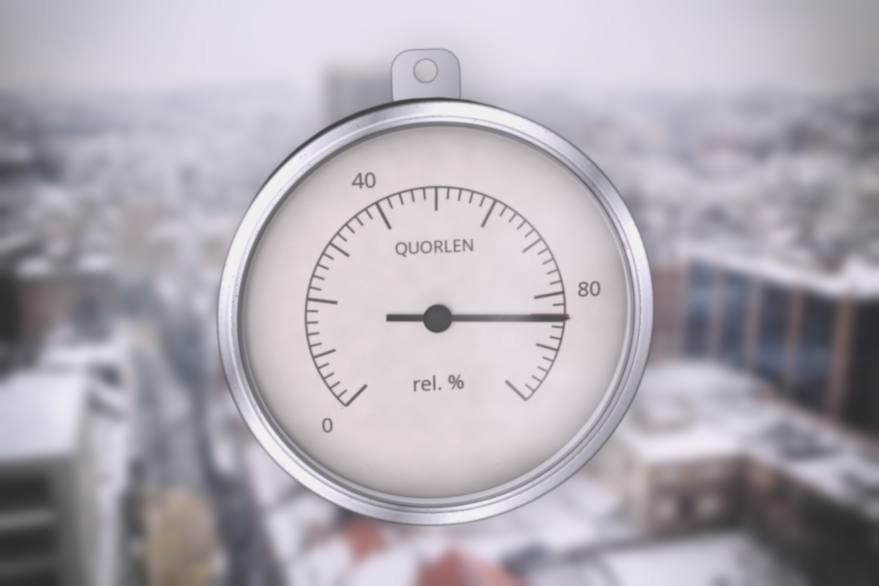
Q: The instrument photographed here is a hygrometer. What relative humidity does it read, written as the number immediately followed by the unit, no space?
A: 84%
